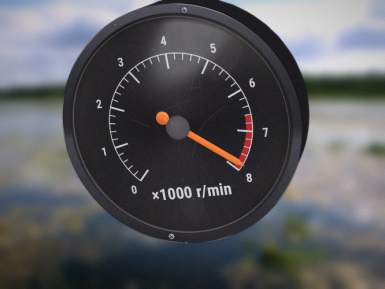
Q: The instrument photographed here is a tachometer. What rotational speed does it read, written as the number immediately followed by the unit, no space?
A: 7800rpm
